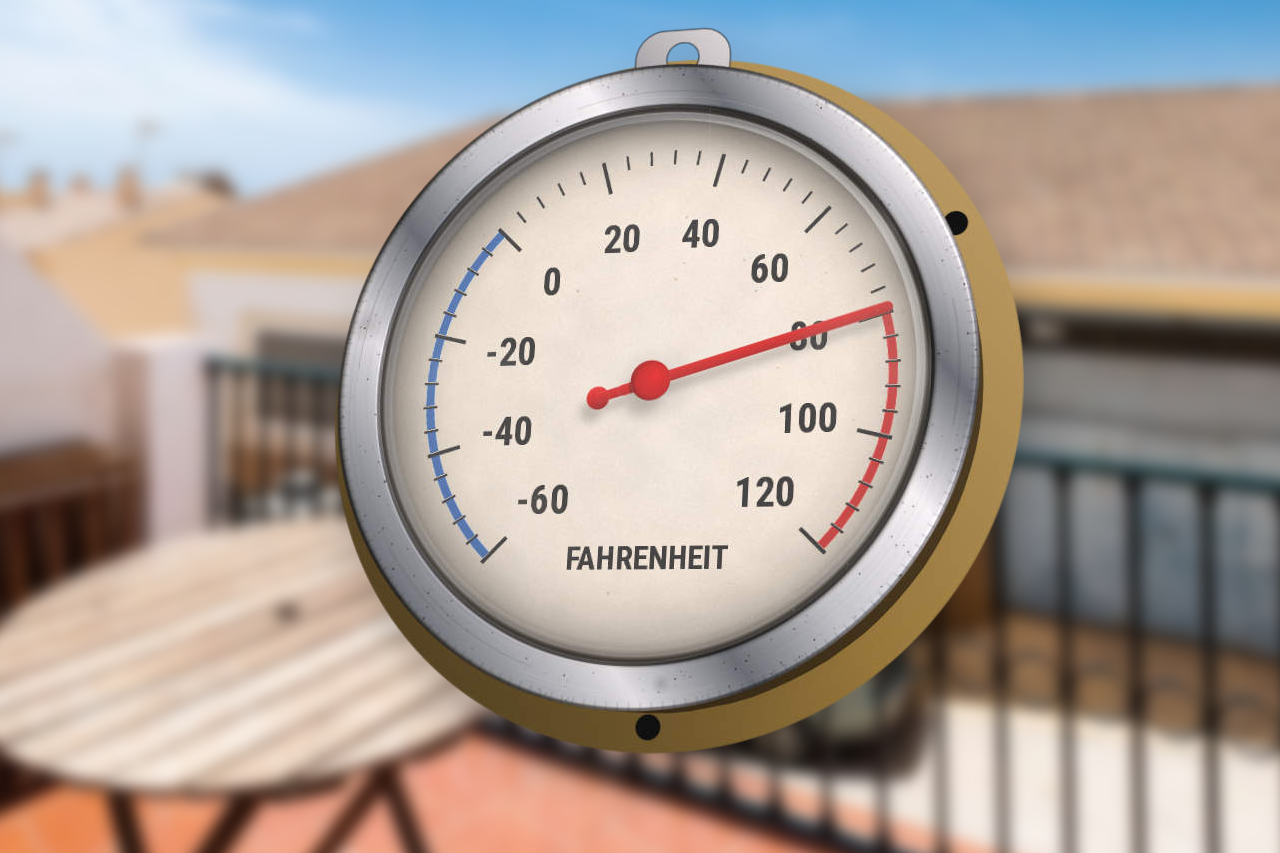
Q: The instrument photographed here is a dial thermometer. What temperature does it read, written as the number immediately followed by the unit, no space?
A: 80°F
